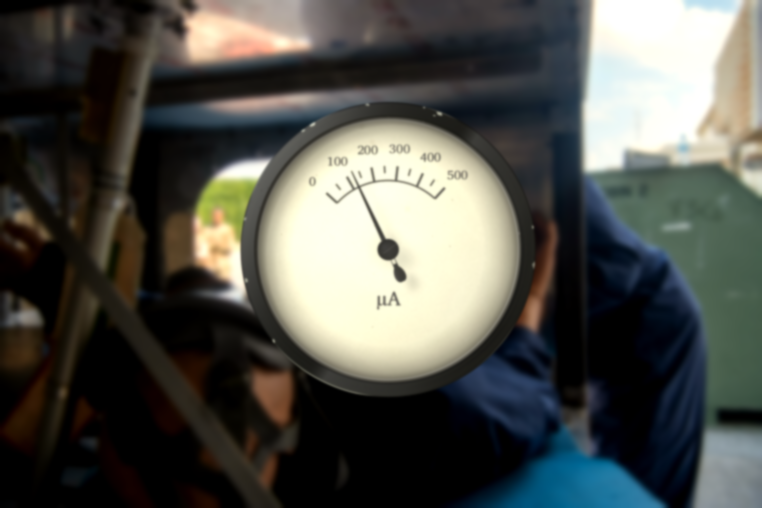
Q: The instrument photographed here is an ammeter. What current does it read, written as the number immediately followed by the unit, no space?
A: 125µA
